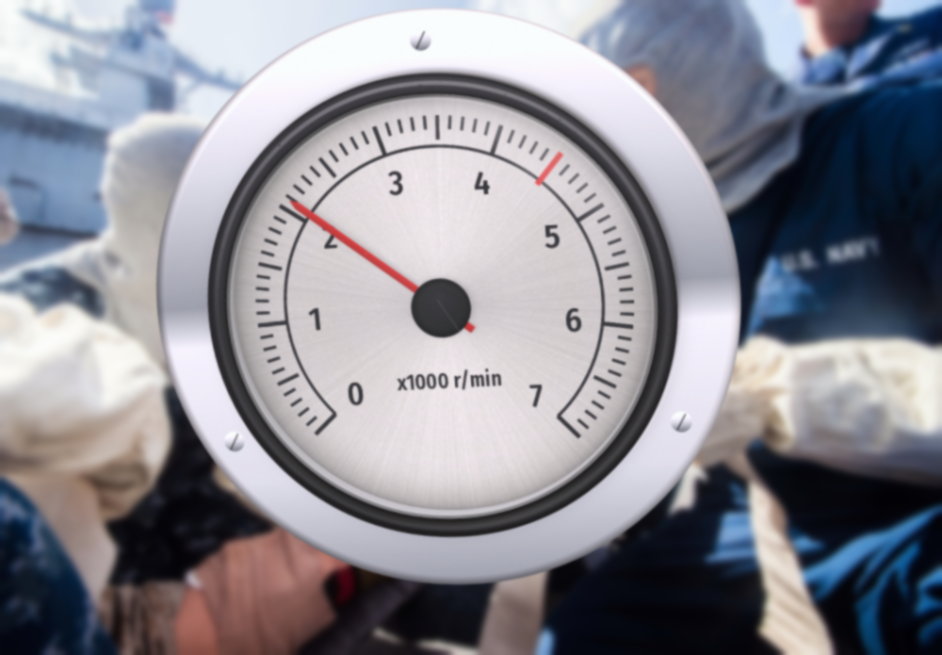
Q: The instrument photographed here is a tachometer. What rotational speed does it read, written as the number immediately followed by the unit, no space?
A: 2100rpm
